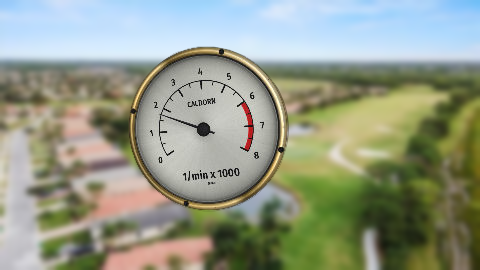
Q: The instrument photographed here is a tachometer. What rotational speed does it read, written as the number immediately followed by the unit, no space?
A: 1750rpm
